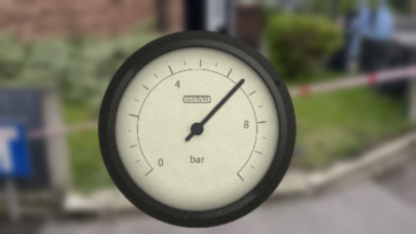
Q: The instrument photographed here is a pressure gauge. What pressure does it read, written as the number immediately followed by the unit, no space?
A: 6.5bar
